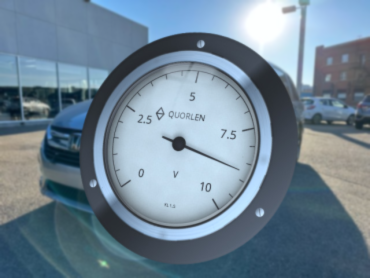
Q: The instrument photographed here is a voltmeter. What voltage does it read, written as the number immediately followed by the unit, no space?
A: 8.75V
